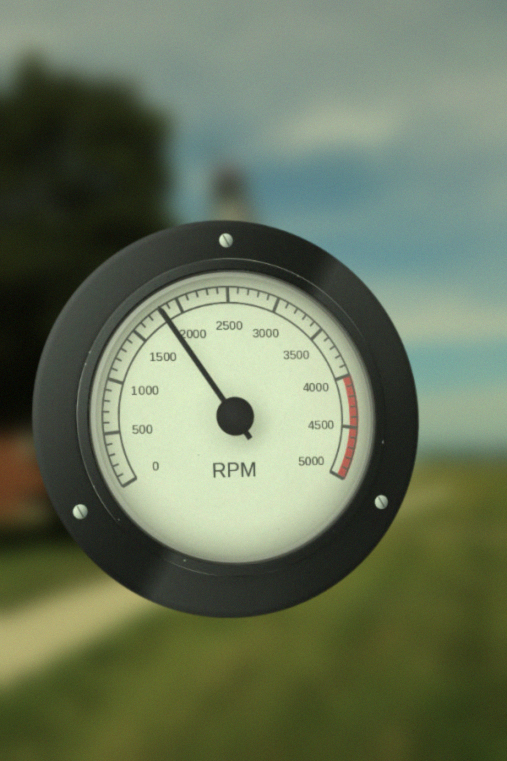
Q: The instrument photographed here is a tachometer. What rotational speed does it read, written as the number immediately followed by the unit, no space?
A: 1800rpm
